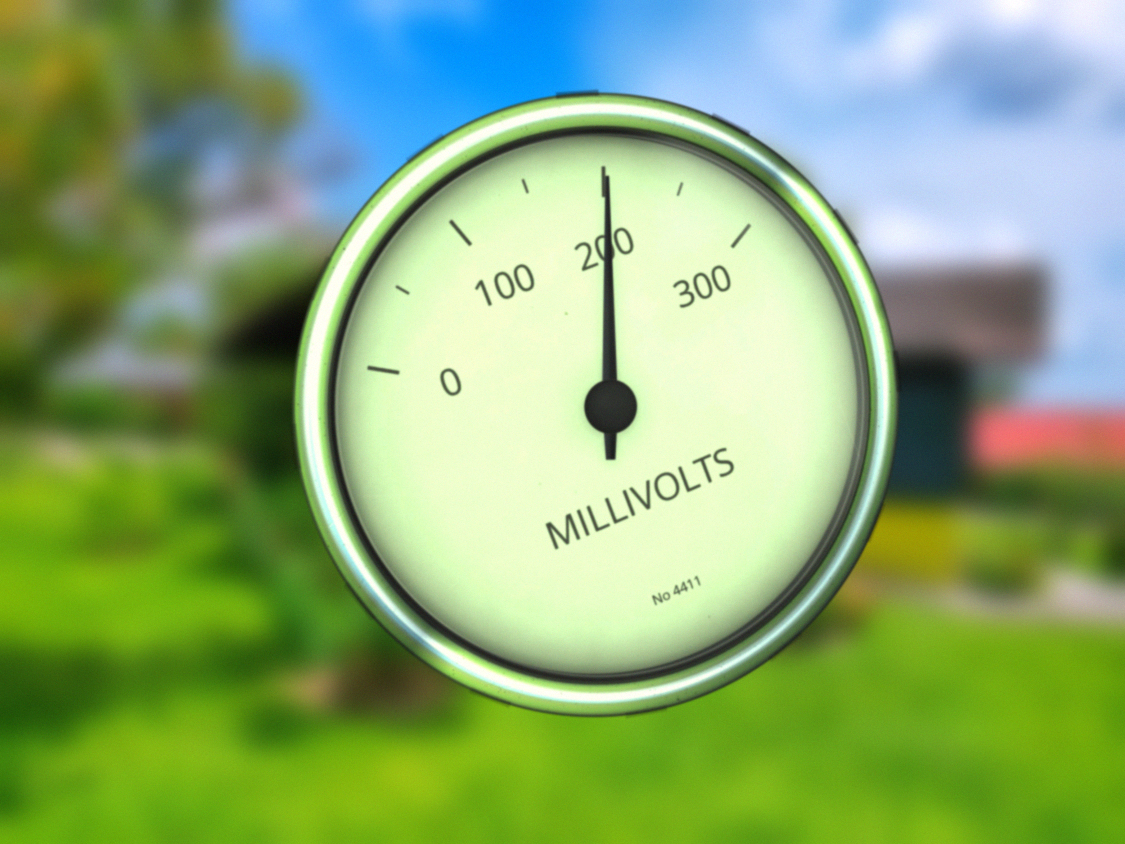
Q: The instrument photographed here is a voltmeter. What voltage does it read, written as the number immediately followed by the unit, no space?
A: 200mV
